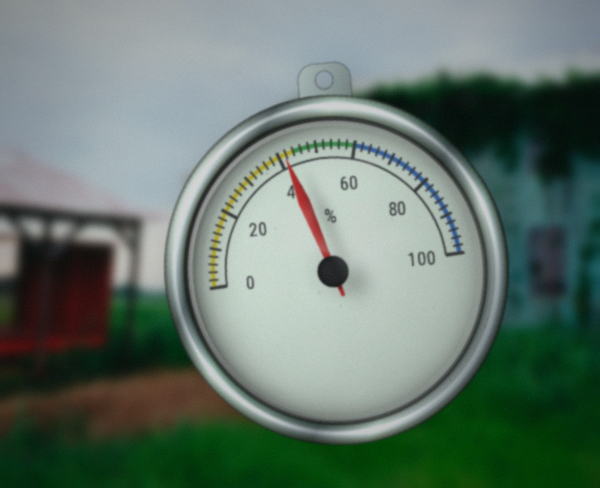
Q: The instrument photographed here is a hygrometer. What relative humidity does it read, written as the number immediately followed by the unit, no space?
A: 42%
